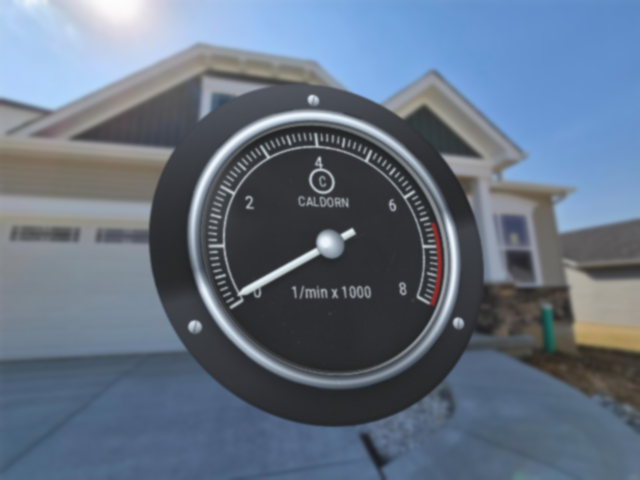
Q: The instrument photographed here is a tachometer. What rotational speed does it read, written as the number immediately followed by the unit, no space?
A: 100rpm
